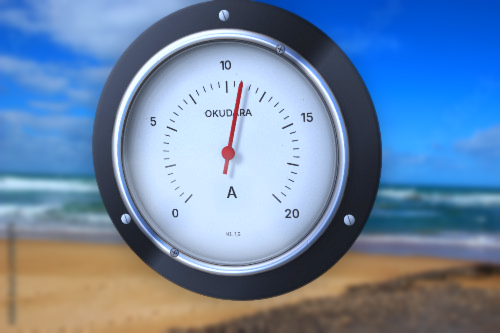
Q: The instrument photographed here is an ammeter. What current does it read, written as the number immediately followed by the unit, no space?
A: 11A
